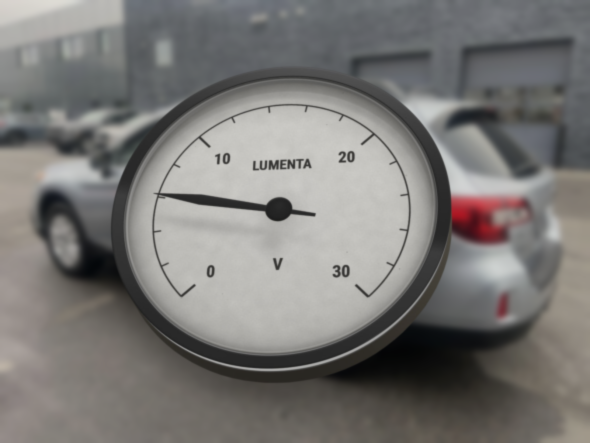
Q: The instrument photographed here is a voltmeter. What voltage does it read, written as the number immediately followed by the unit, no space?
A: 6V
